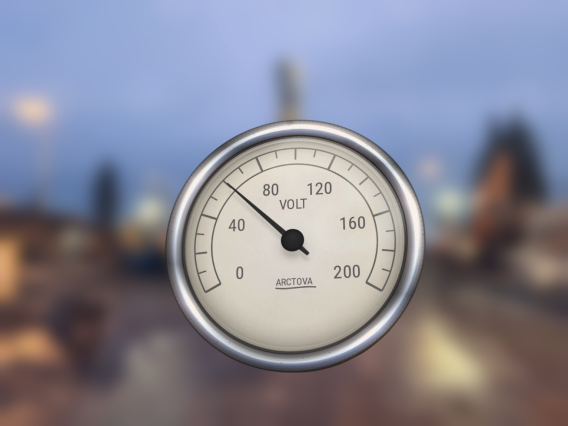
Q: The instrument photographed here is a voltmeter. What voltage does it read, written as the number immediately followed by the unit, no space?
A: 60V
